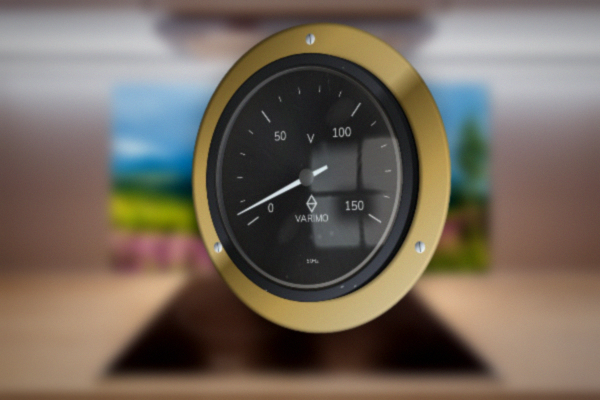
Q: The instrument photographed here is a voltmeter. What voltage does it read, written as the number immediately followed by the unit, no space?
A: 5V
